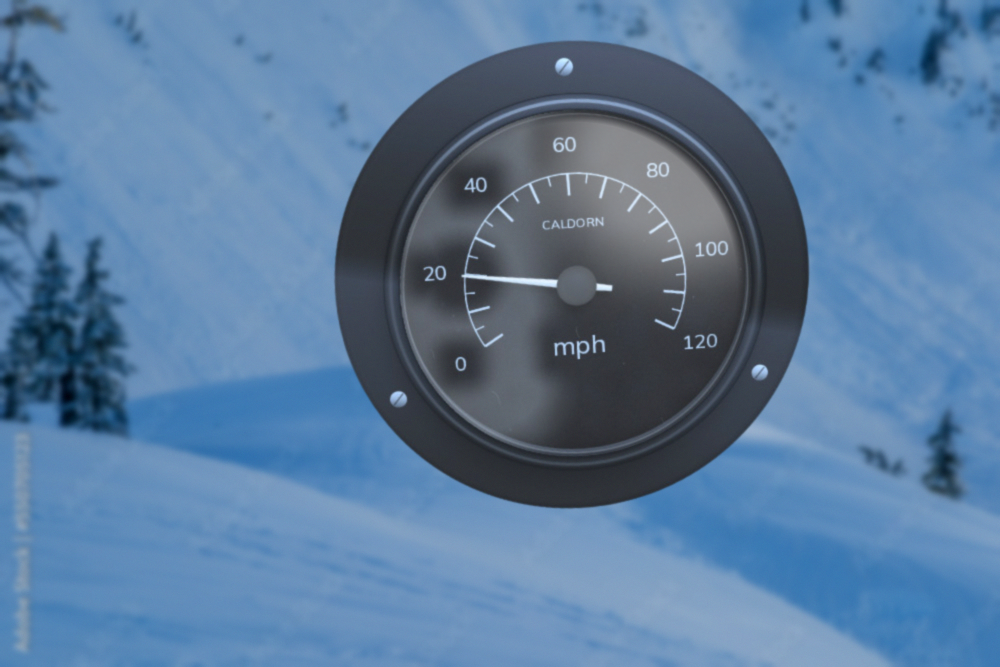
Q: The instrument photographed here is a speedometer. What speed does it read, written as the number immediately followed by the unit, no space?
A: 20mph
